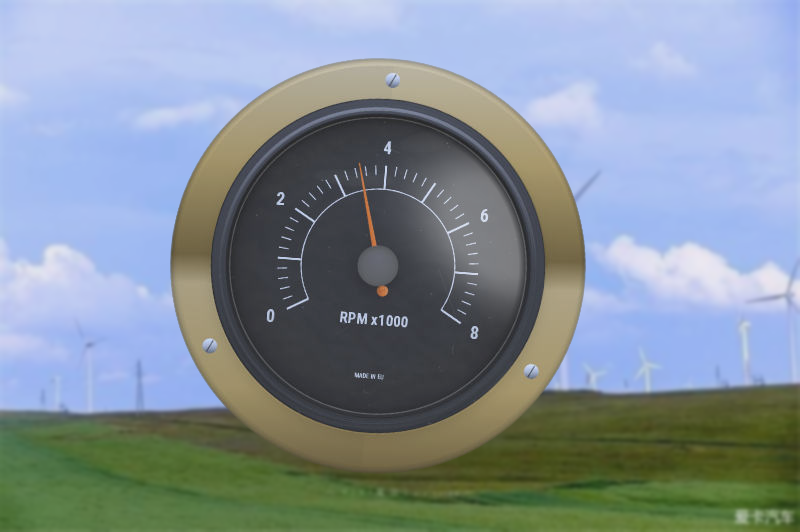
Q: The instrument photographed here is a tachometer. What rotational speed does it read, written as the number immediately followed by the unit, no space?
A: 3500rpm
